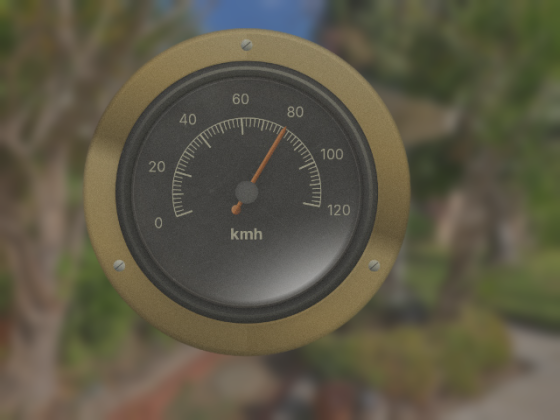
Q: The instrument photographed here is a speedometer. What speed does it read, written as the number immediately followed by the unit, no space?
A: 80km/h
